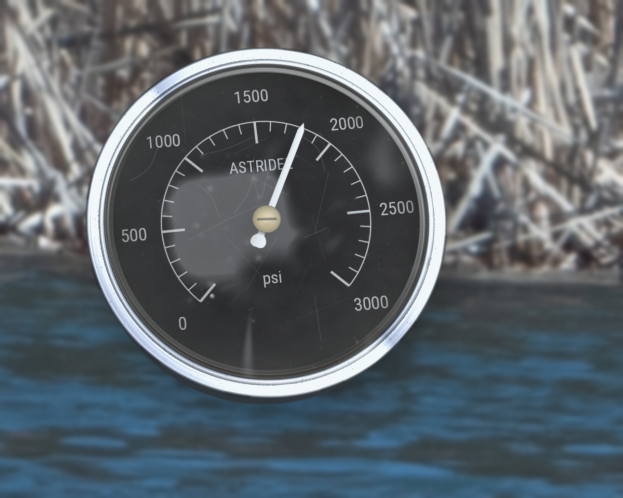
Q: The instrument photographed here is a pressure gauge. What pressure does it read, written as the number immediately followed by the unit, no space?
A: 1800psi
